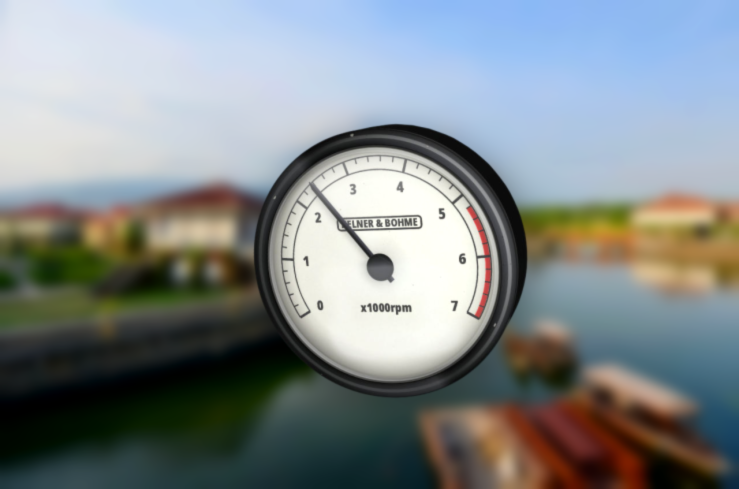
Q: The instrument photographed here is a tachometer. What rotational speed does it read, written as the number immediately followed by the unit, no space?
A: 2400rpm
